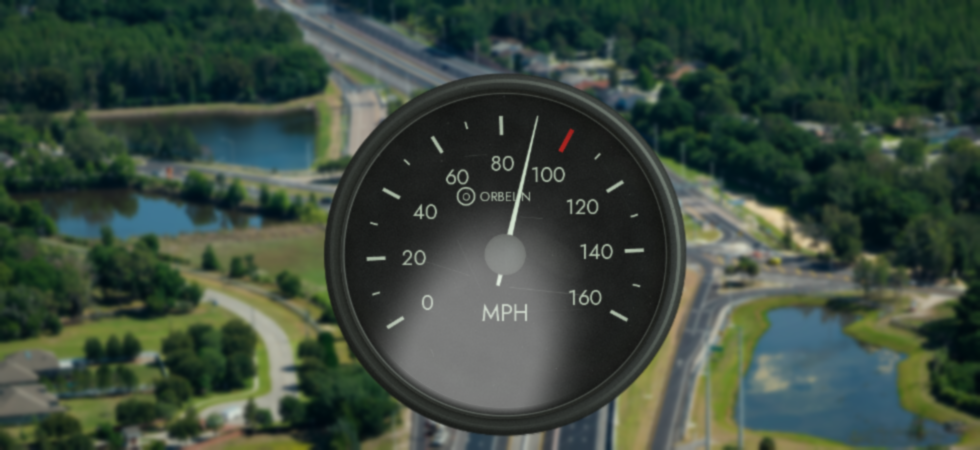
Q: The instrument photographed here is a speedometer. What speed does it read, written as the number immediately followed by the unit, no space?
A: 90mph
